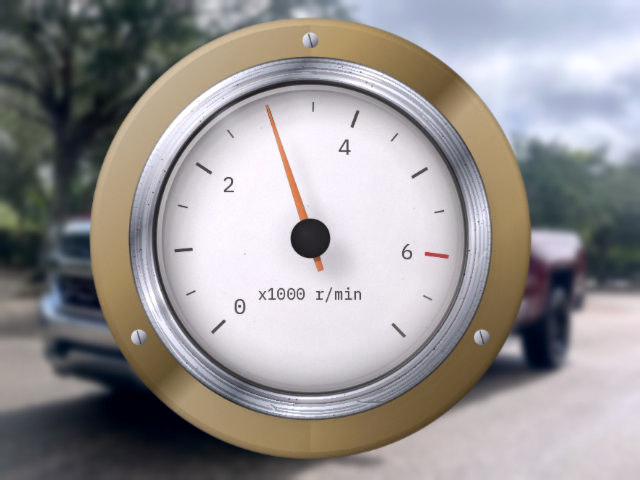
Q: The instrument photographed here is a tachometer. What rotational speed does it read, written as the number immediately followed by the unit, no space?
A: 3000rpm
